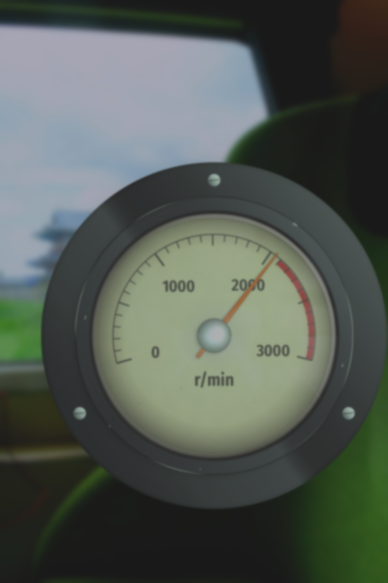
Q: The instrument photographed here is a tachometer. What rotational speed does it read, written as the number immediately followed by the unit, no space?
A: 2050rpm
